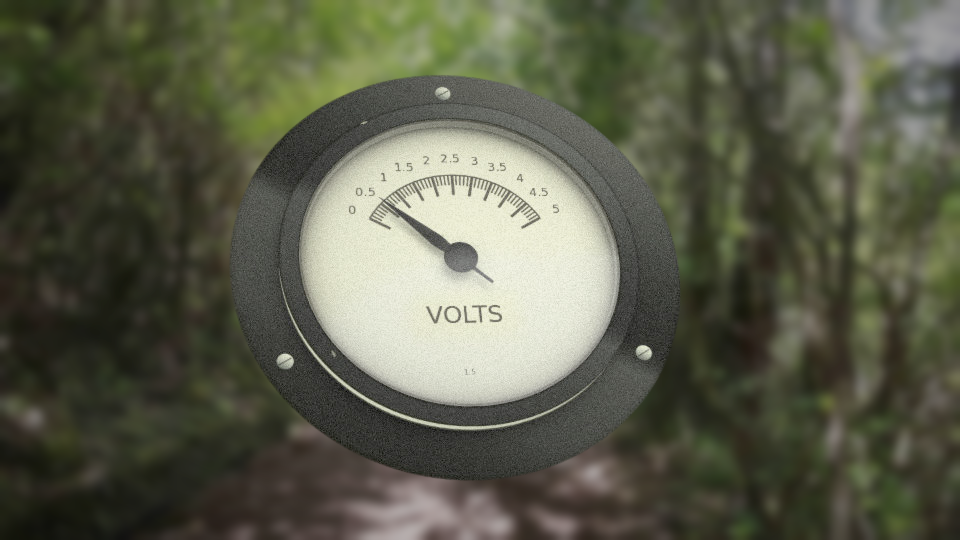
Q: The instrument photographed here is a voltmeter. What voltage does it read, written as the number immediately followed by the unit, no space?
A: 0.5V
